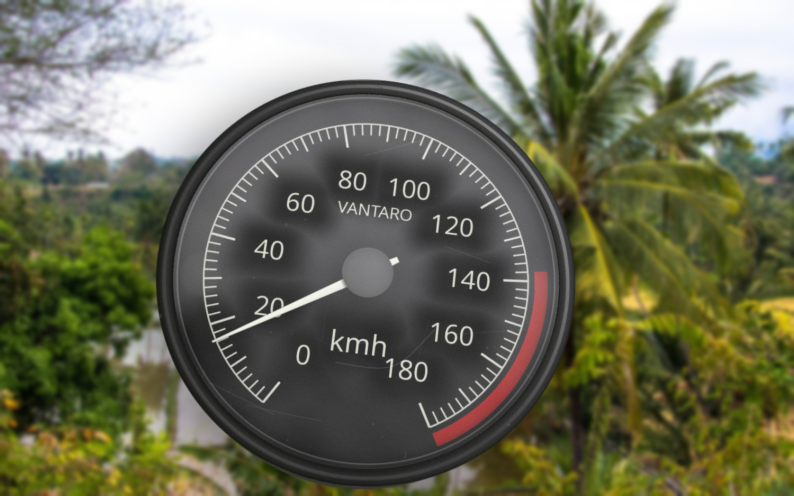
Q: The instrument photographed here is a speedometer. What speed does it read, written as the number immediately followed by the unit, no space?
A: 16km/h
